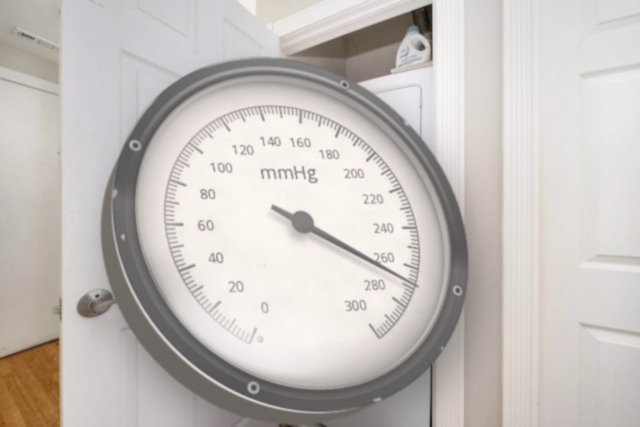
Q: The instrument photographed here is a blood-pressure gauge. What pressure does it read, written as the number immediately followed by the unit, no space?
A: 270mmHg
